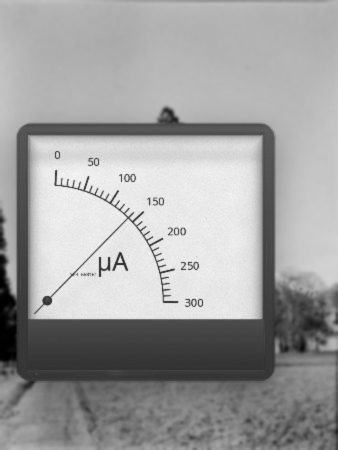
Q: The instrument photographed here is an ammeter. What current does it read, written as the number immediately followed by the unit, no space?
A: 140µA
